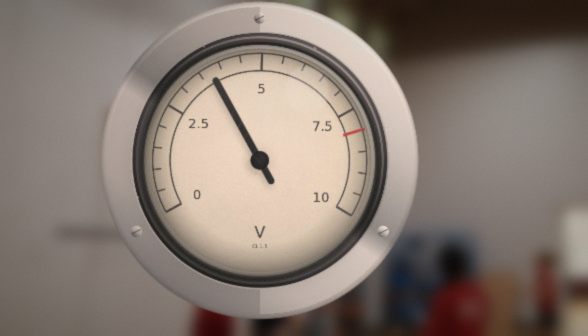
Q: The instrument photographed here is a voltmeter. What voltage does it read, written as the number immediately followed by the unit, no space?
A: 3.75V
